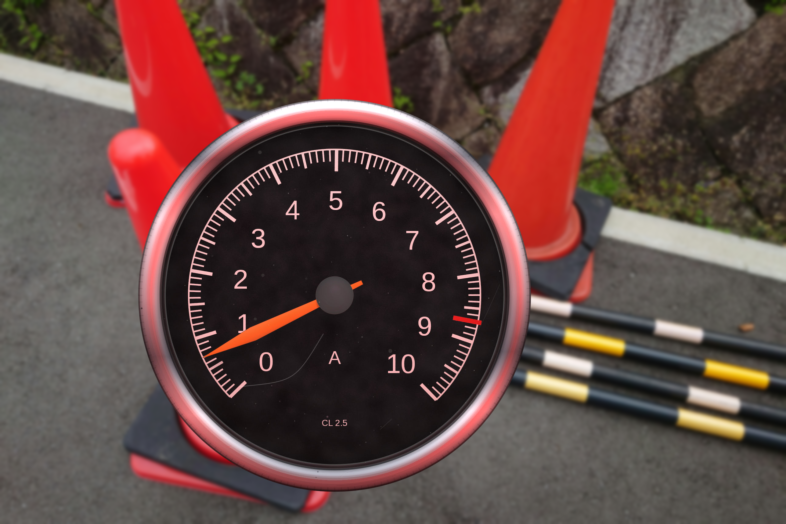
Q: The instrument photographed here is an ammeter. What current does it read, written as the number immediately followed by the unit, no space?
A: 0.7A
